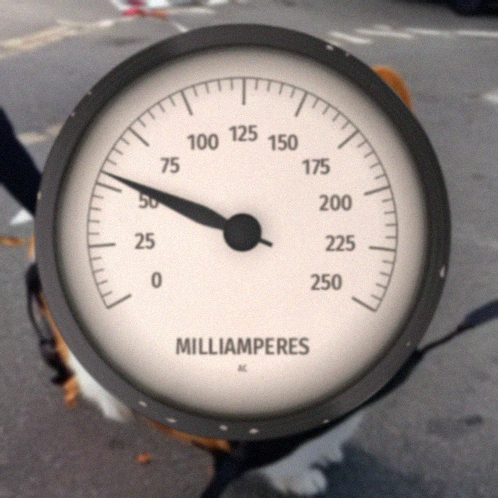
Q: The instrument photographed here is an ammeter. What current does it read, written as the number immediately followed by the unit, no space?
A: 55mA
